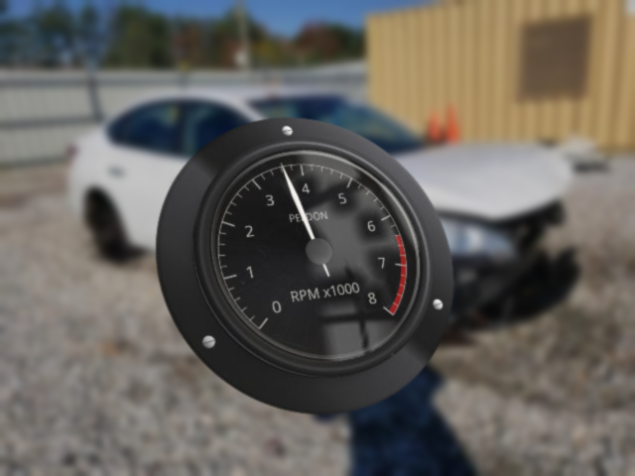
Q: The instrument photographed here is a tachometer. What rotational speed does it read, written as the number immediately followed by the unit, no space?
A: 3600rpm
